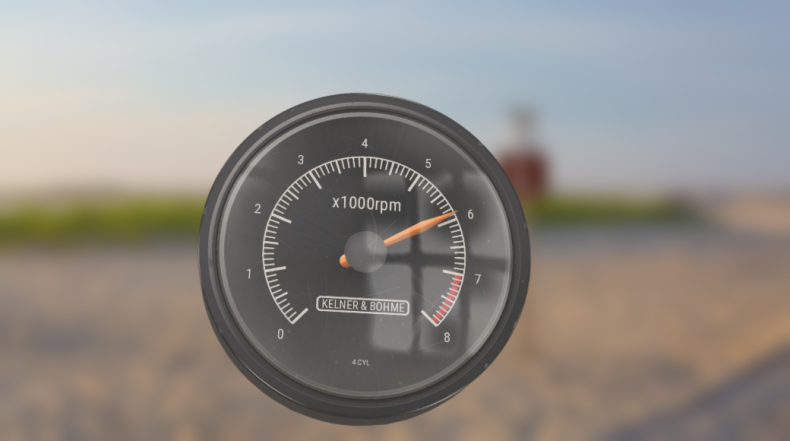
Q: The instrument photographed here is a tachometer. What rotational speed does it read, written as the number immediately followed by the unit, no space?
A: 5900rpm
